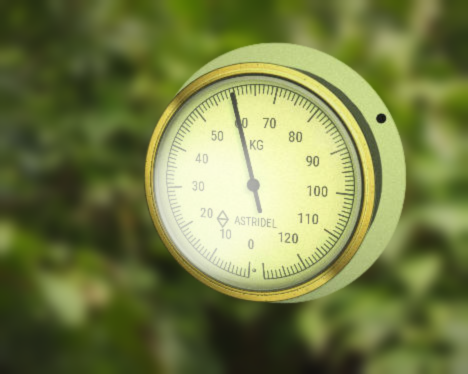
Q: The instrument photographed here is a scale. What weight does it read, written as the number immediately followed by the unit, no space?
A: 60kg
